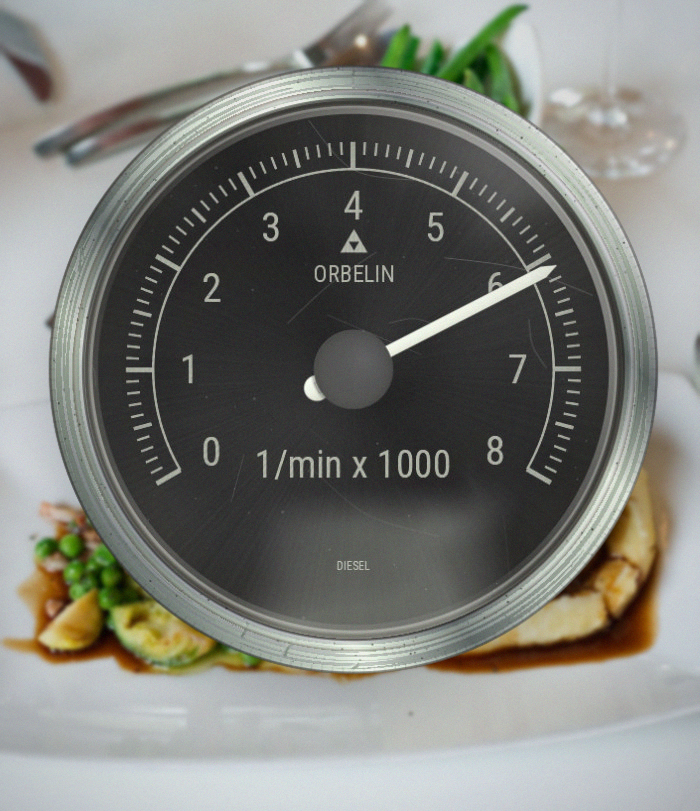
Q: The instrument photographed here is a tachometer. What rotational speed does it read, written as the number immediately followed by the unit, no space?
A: 6100rpm
